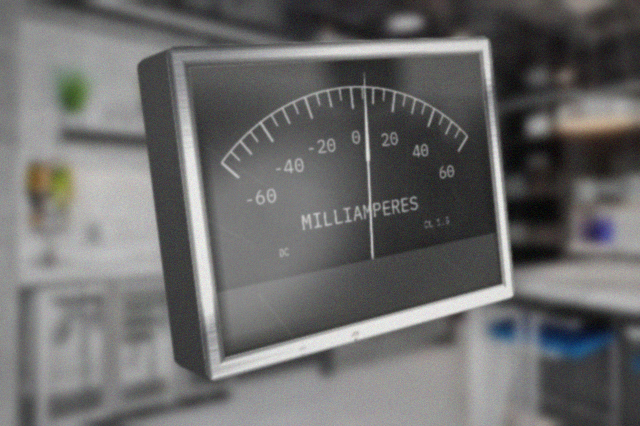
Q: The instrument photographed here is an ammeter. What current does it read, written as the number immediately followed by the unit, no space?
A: 5mA
